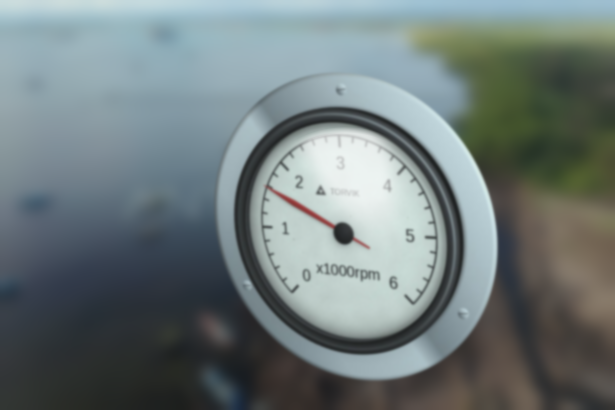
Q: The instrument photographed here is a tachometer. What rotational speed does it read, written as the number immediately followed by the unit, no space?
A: 1600rpm
